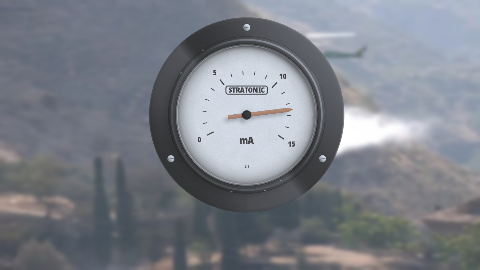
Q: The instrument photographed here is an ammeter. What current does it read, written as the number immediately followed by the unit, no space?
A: 12.5mA
